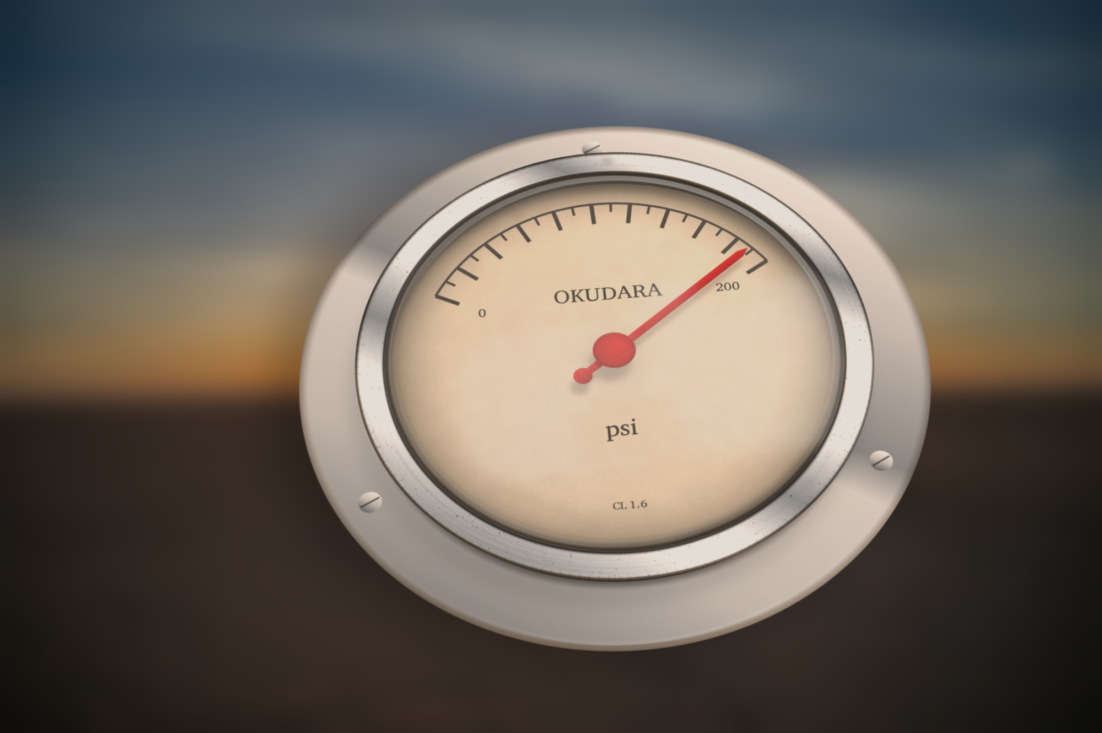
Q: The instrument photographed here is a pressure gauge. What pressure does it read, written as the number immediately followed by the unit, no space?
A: 190psi
